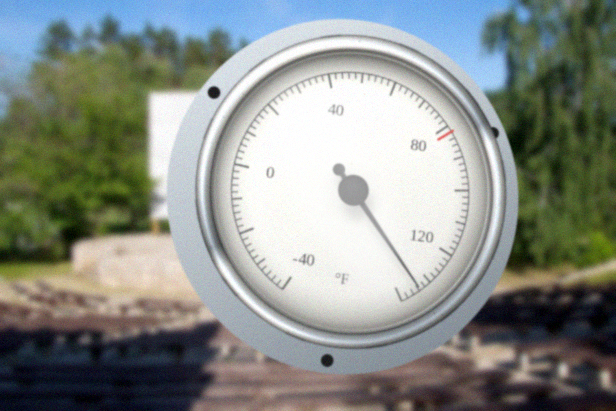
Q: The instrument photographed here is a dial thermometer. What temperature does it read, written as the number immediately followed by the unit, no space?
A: 134°F
